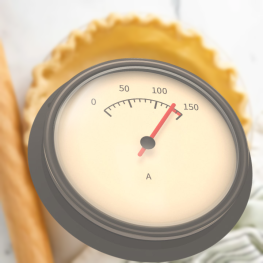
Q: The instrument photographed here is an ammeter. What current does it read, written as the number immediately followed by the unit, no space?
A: 130A
